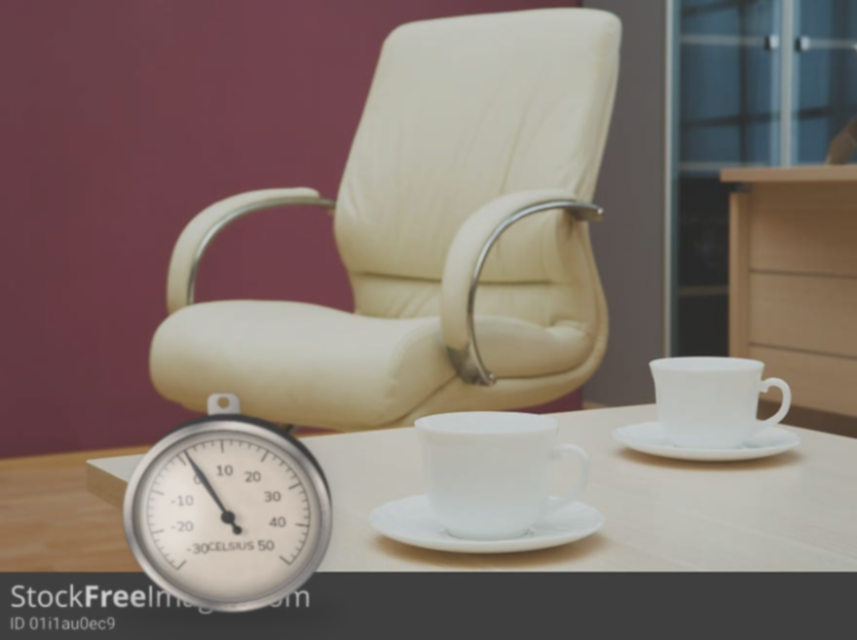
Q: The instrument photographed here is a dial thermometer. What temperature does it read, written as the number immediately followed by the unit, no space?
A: 2°C
